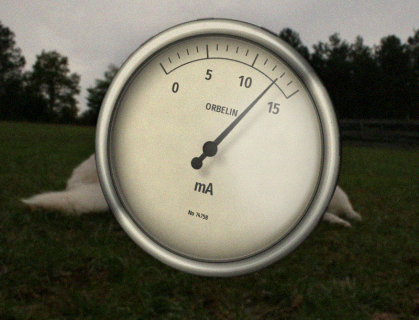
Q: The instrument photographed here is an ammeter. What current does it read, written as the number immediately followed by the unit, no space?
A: 13mA
